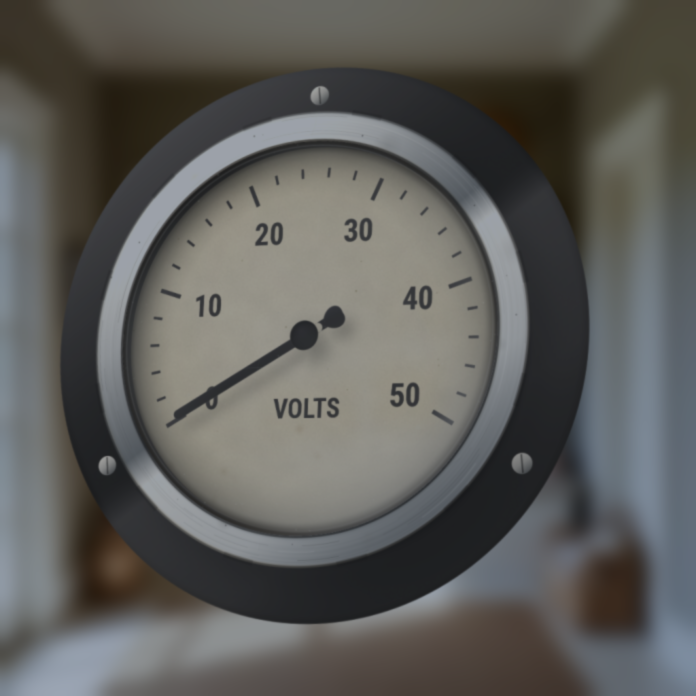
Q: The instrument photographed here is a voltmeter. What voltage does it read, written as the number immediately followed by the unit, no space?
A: 0V
